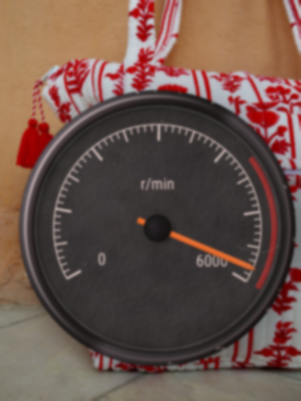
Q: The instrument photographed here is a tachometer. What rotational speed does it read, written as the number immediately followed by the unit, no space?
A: 5800rpm
